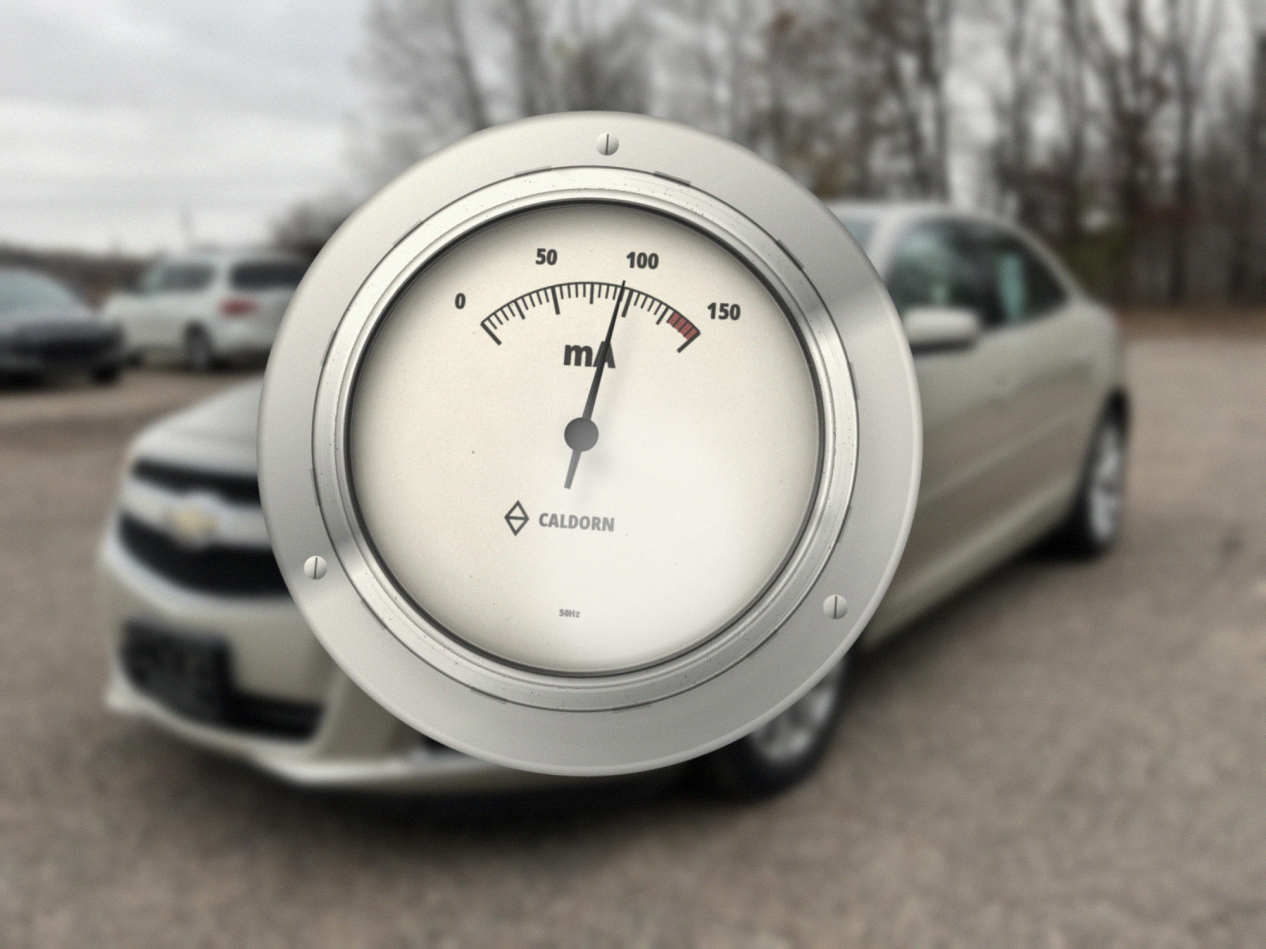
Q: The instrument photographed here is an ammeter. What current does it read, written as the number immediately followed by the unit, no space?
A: 95mA
